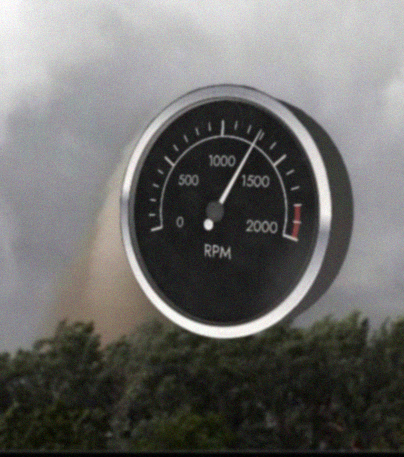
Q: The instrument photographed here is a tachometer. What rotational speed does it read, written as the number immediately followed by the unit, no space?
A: 1300rpm
